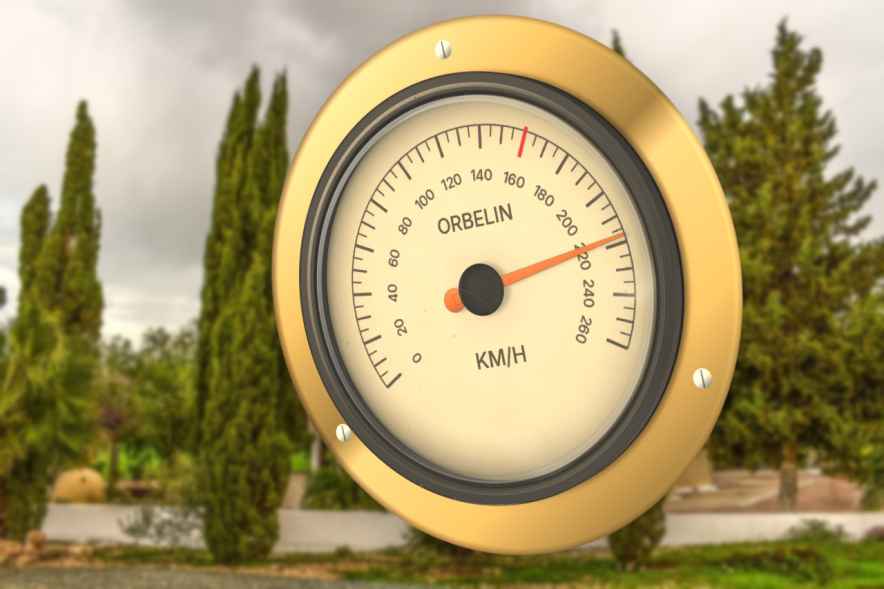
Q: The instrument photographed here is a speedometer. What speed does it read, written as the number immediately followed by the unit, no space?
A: 217.5km/h
